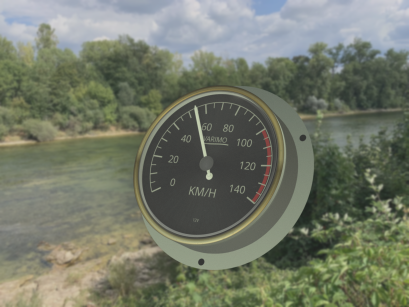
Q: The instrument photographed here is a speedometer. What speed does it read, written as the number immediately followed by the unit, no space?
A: 55km/h
